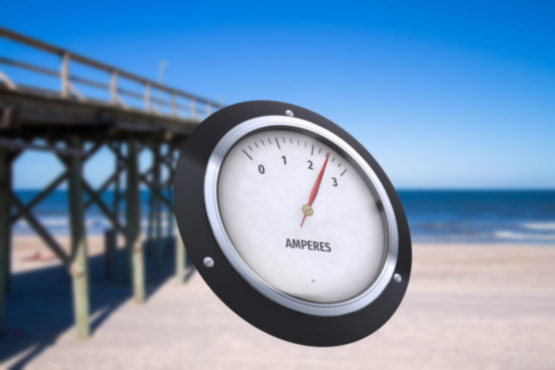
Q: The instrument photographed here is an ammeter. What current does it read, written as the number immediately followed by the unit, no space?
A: 2.4A
